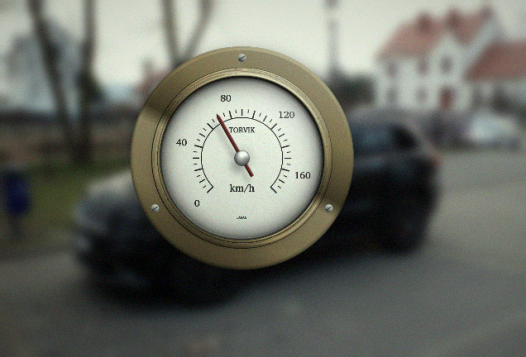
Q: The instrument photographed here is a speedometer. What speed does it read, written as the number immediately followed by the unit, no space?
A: 70km/h
